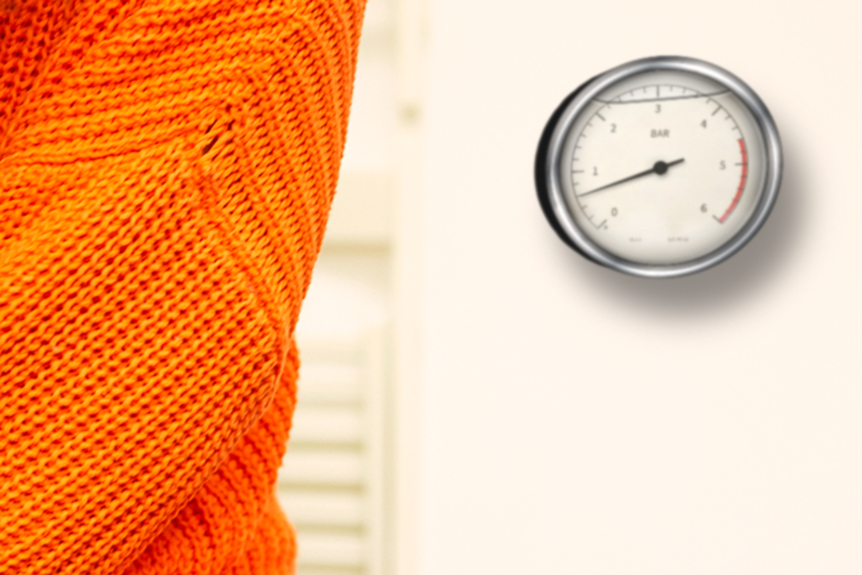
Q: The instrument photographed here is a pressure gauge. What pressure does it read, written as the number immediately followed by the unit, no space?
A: 0.6bar
